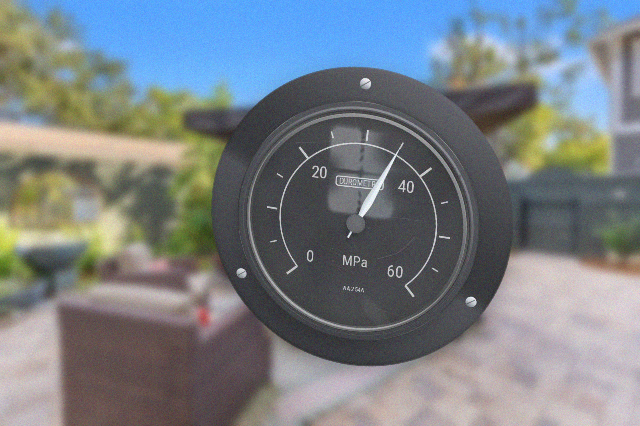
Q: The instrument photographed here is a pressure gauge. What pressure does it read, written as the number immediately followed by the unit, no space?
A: 35MPa
